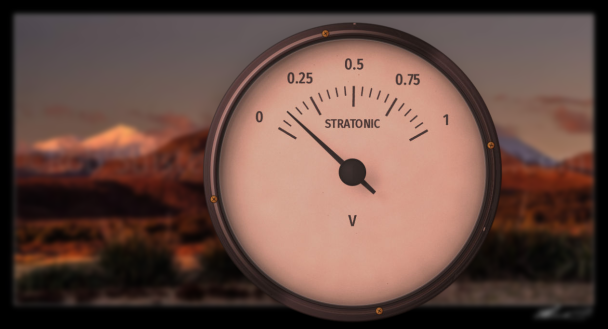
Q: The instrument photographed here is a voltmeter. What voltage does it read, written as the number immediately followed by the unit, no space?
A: 0.1V
